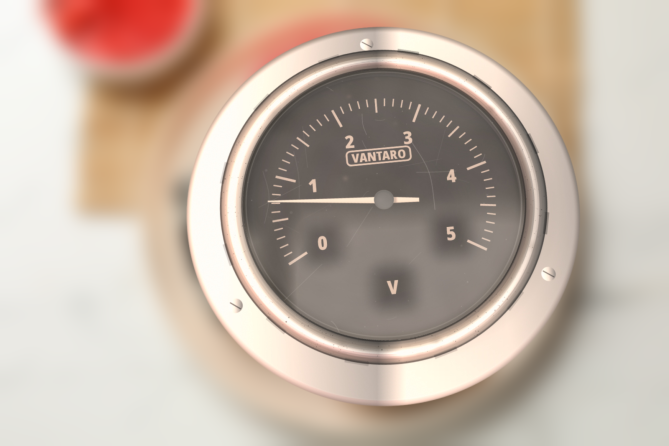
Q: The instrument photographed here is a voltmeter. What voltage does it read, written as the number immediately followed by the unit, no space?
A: 0.7V
